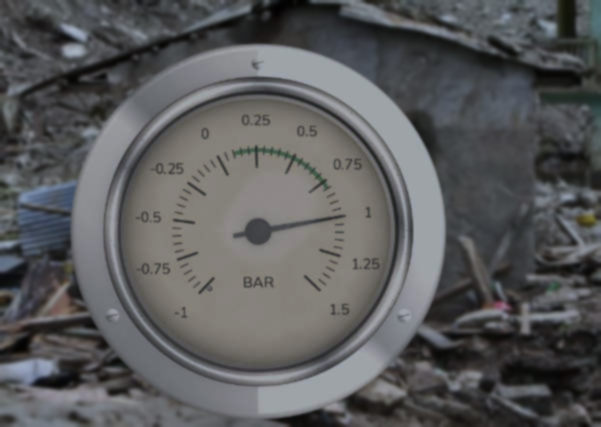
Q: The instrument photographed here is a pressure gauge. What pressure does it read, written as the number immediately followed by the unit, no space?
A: 1bar
